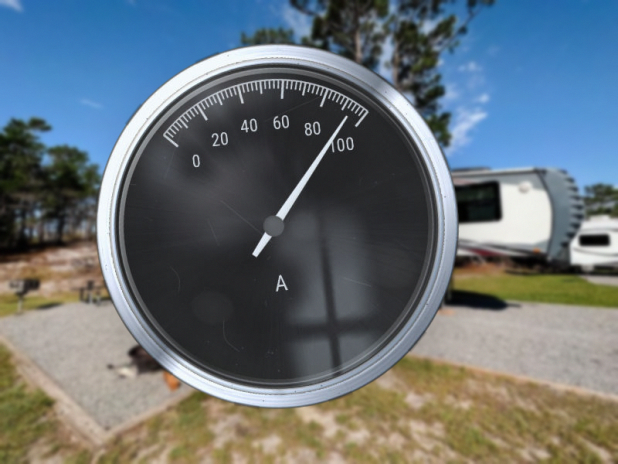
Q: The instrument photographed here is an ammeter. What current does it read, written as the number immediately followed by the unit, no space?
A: 94A
